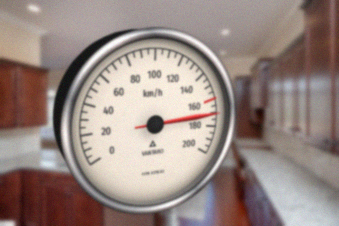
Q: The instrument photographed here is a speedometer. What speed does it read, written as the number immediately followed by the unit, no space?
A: 170km/h
